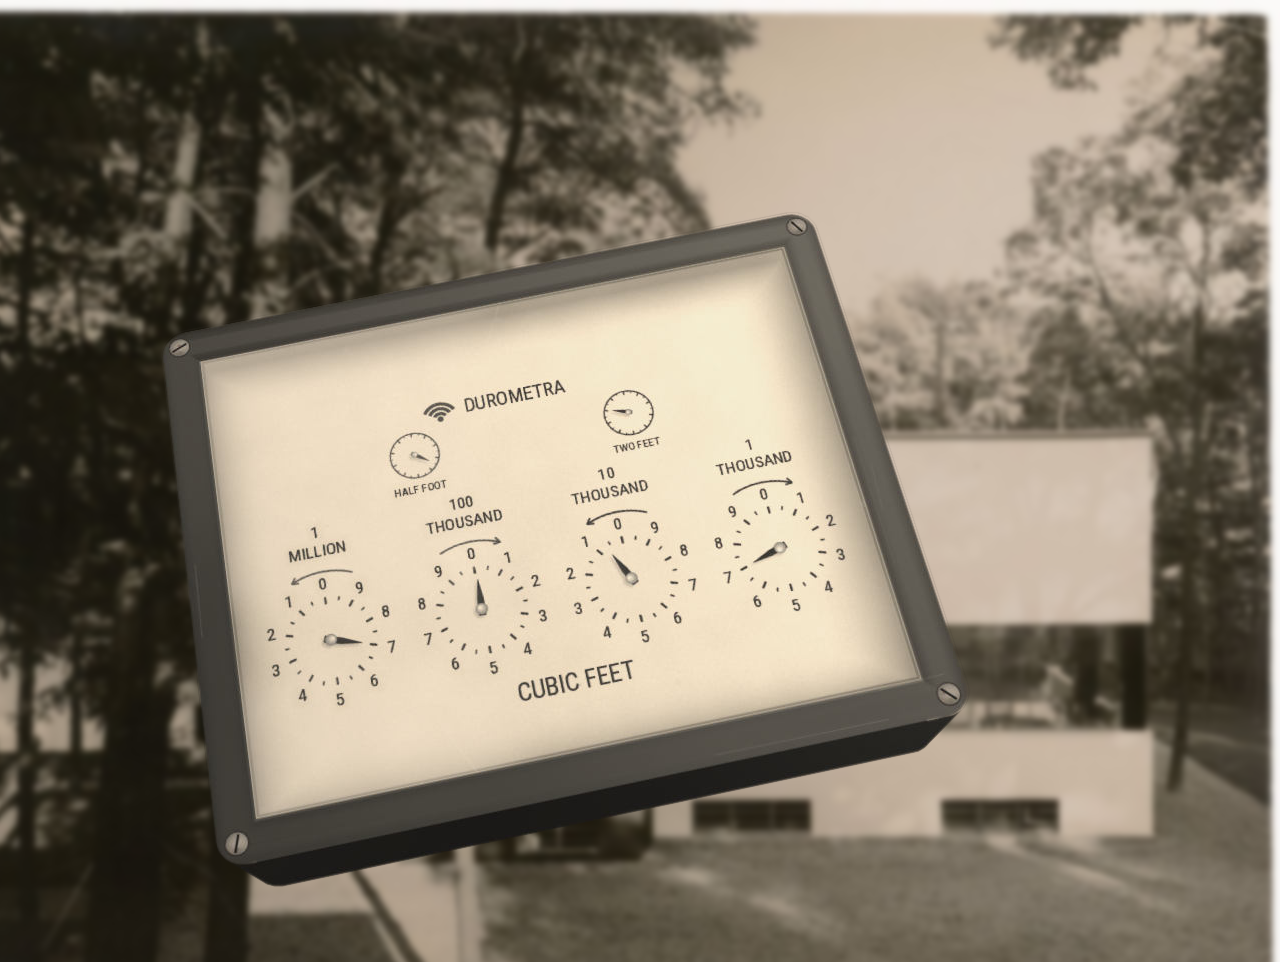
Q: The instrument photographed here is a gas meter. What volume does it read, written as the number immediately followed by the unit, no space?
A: 700700ft³
